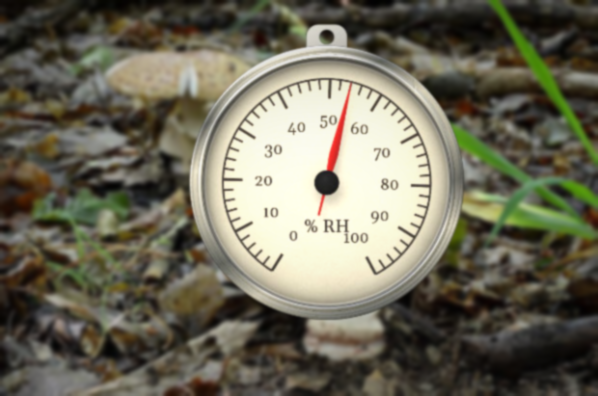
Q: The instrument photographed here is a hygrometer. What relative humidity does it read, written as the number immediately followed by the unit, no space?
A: 54%
